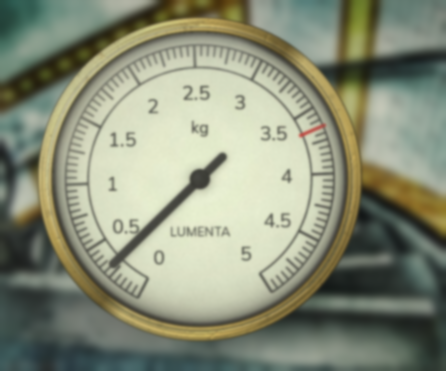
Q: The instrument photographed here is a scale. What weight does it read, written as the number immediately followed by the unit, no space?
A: 0.3kg
